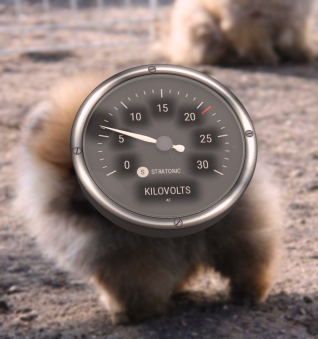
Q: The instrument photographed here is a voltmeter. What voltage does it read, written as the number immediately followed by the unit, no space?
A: 6kV
